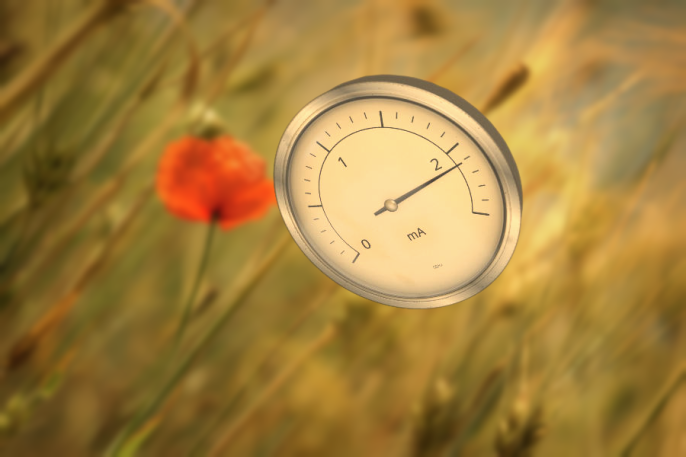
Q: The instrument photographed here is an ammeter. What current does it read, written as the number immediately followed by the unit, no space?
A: 2.1mA
